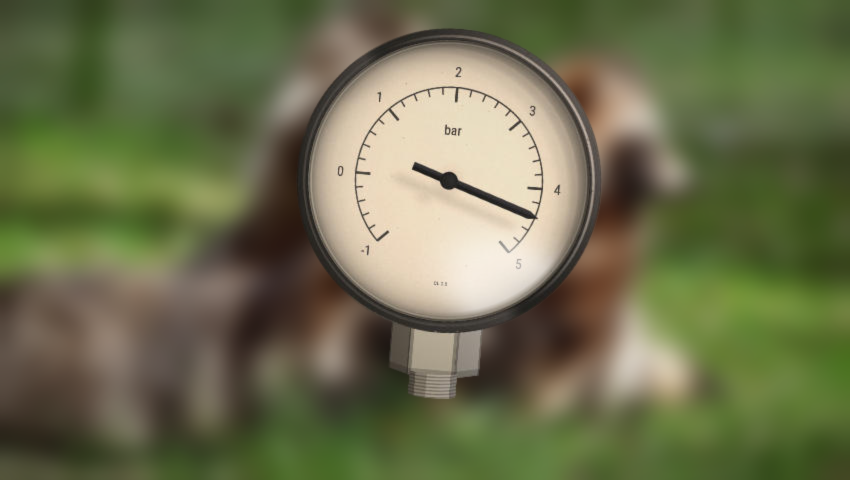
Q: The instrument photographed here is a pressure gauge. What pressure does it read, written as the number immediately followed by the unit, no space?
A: 4.4bar
